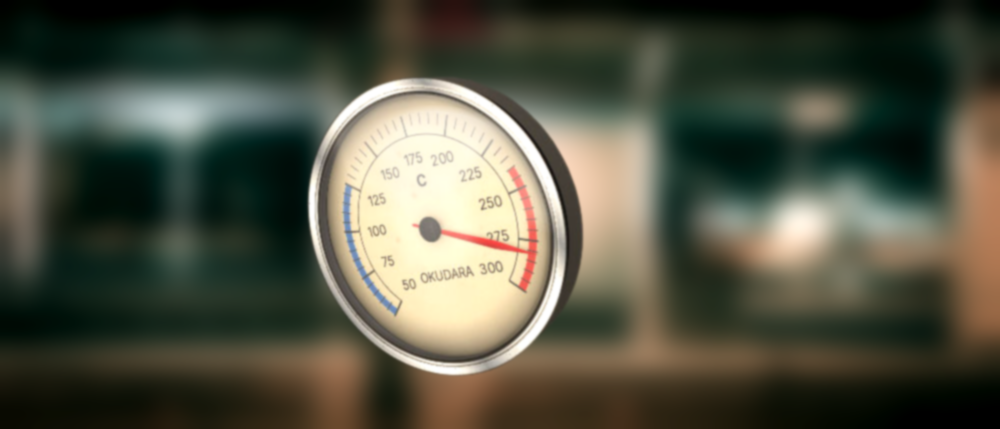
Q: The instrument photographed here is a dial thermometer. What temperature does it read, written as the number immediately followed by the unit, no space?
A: 280°C
